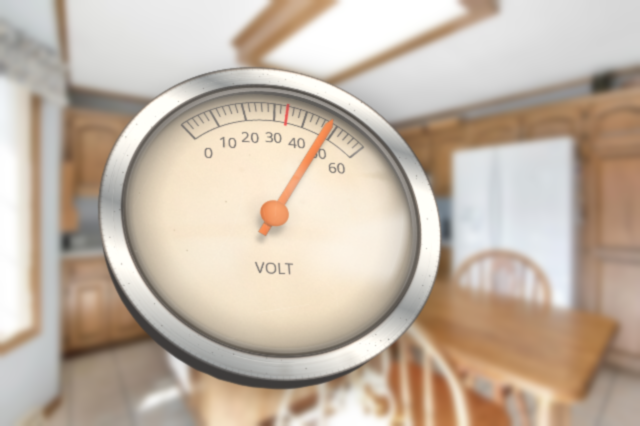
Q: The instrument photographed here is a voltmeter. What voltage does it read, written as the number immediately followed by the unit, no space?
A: 48V
